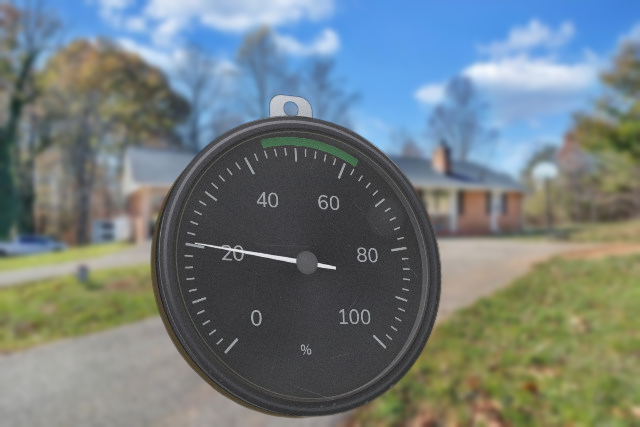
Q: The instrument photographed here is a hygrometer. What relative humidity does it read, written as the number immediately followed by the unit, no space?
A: 20%
